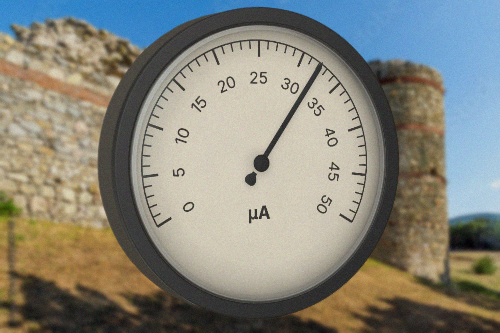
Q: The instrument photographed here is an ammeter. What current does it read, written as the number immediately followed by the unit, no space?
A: 32µA
